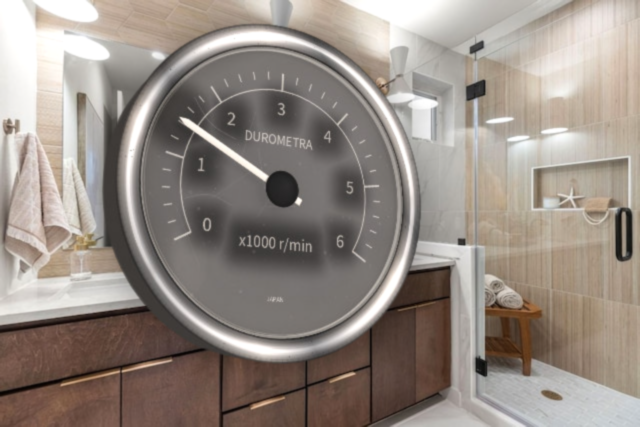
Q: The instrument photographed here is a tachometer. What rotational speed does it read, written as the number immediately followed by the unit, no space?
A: 1400rpm
